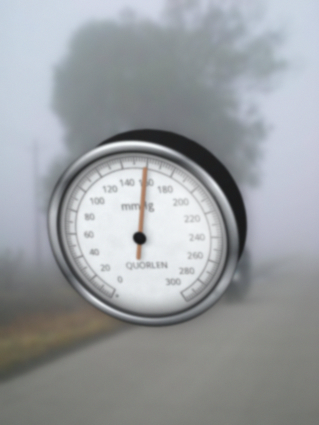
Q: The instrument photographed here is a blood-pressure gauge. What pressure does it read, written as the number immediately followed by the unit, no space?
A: 160mmHg
